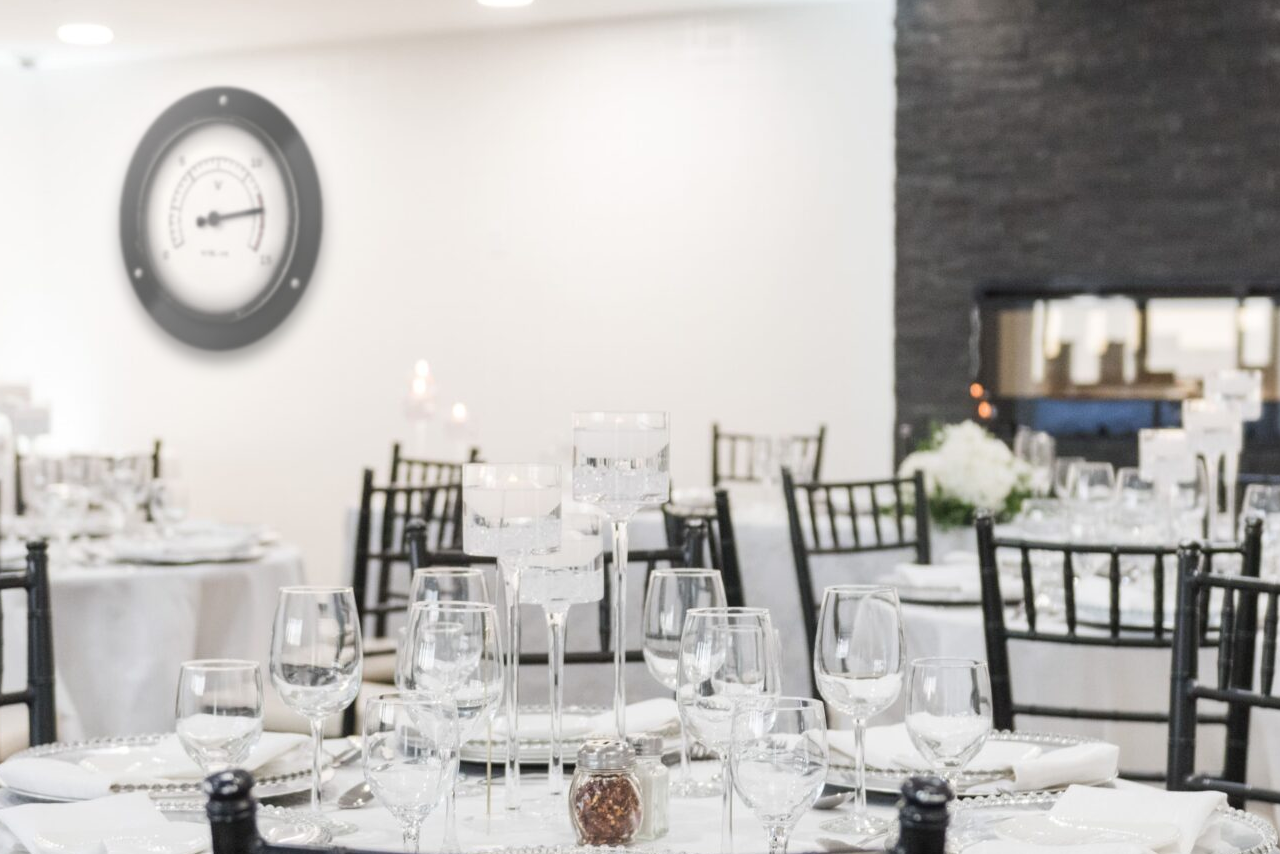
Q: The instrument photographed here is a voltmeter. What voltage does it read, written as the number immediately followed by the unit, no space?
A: 12.5V
